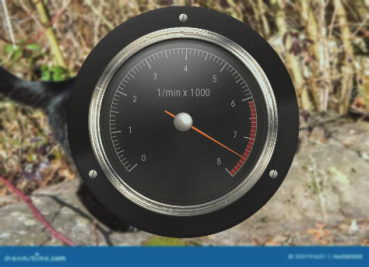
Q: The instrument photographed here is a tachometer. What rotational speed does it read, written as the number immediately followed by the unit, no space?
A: 7500rpm
